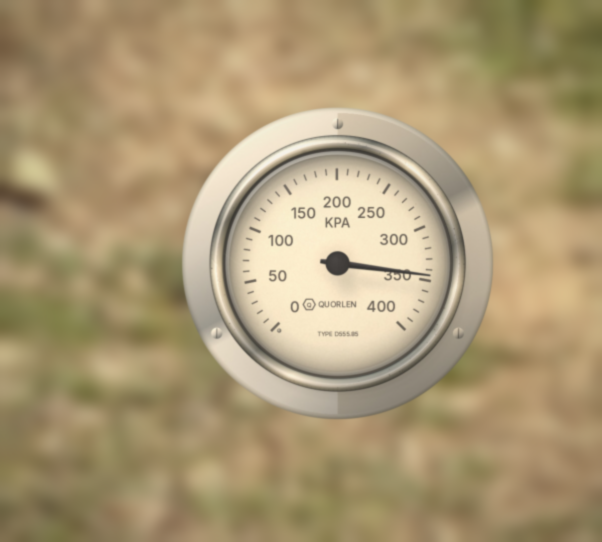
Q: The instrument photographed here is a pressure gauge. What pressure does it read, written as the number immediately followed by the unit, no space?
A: 345kPa
